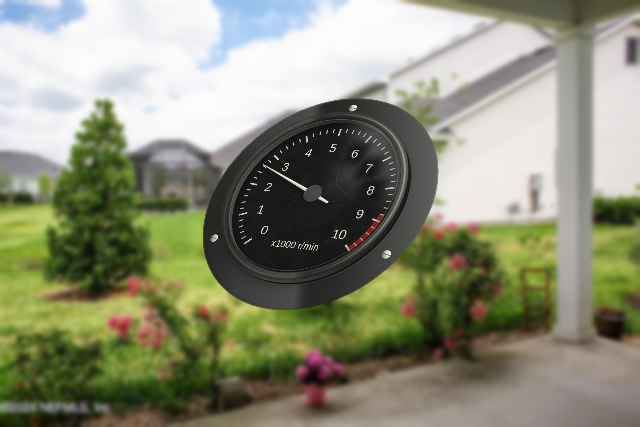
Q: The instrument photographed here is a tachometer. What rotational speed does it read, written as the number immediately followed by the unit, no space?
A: 2600rpm
